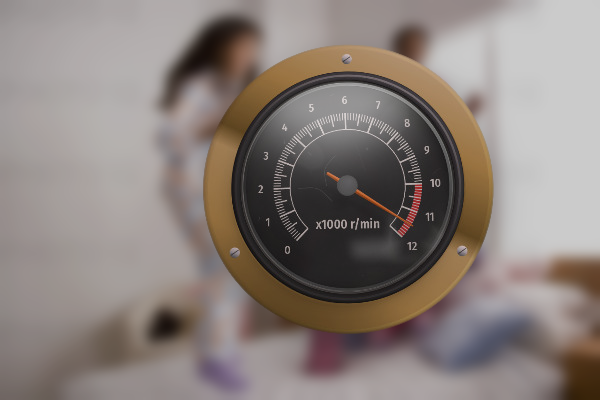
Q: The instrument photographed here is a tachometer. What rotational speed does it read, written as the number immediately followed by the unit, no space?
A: 11500rpm
